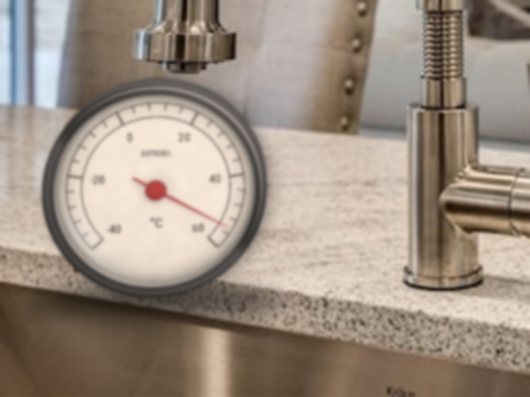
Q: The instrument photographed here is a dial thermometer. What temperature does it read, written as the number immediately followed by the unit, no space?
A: 54°C
